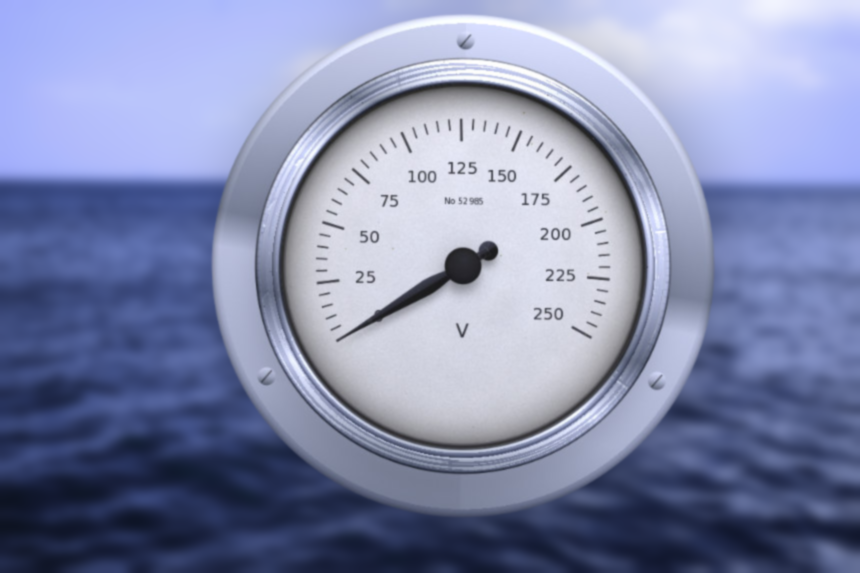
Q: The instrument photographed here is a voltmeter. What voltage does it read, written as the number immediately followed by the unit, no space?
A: 0V
